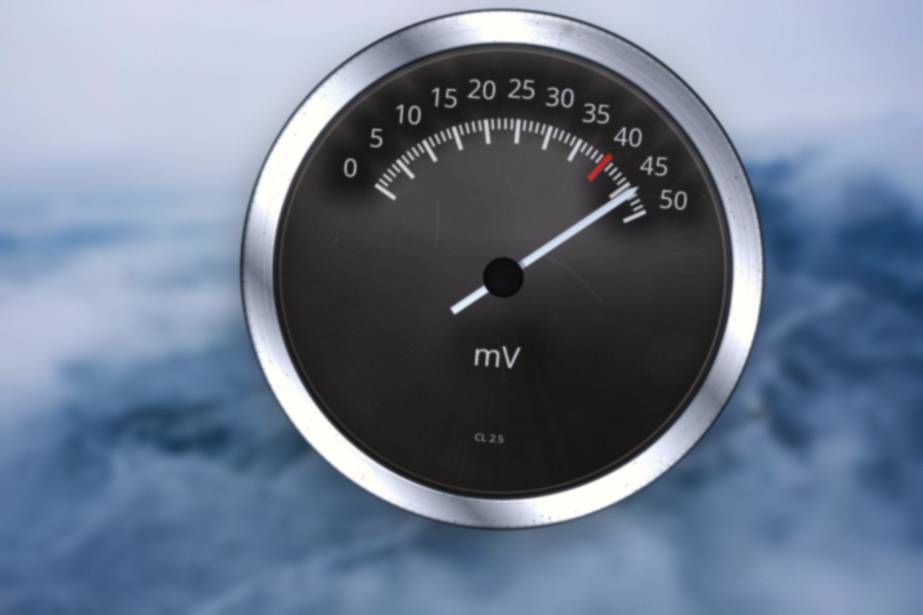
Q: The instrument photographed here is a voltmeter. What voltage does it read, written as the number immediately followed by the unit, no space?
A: 46mV
